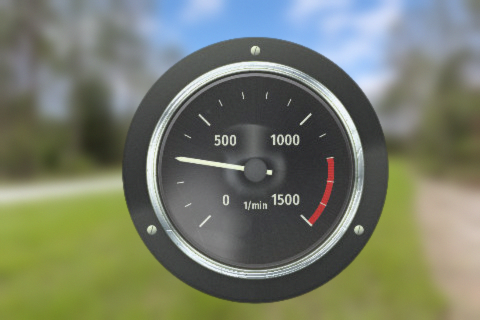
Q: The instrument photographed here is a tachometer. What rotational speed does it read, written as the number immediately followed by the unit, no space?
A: 300rpm
